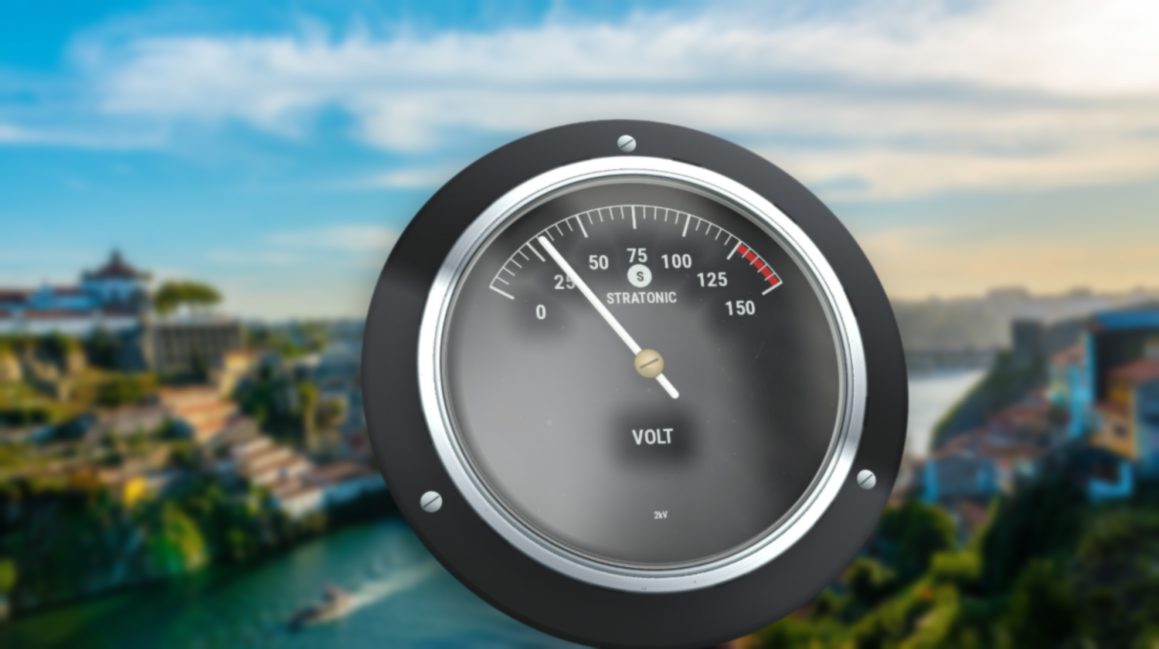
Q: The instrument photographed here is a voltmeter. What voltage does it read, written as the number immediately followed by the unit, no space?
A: 30V
